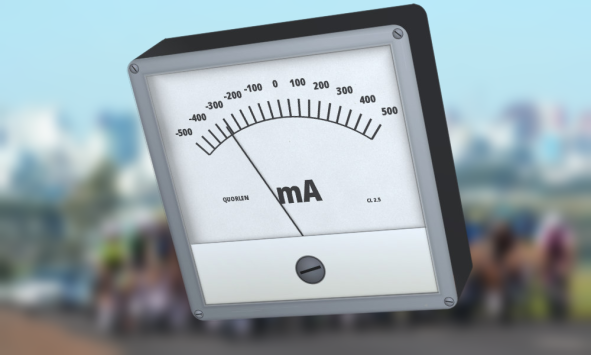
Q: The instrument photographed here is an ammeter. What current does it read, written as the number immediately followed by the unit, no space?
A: -300mA
